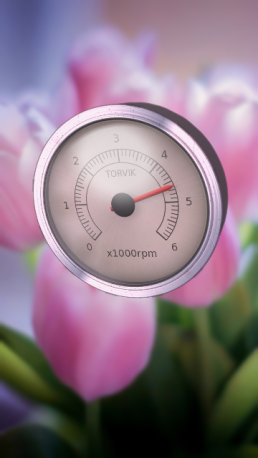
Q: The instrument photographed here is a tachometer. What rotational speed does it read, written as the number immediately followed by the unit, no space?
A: 4600rpm
